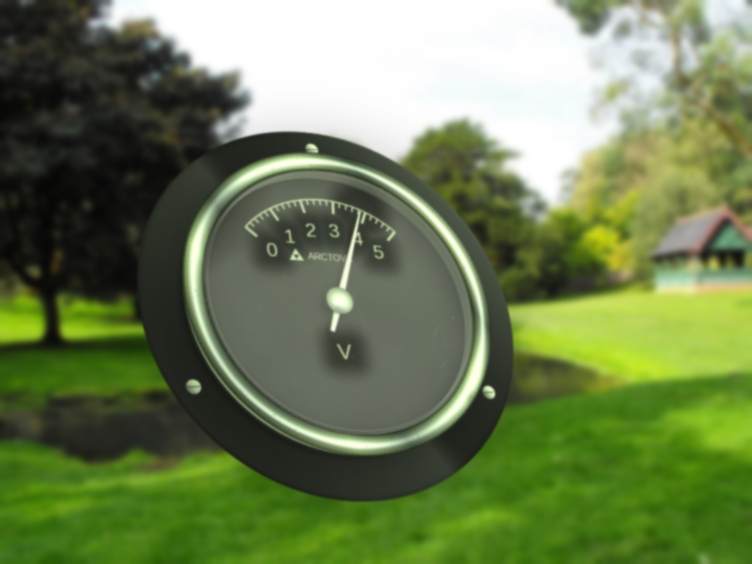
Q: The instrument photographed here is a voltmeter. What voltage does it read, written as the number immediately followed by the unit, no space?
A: 3.8V
